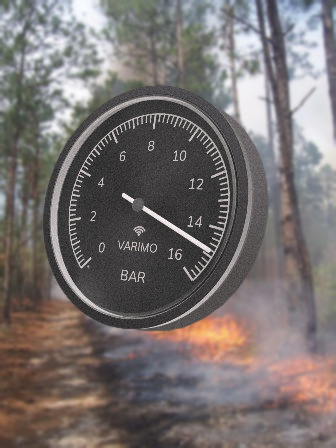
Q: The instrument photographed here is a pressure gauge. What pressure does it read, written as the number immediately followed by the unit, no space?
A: 14.8bar
